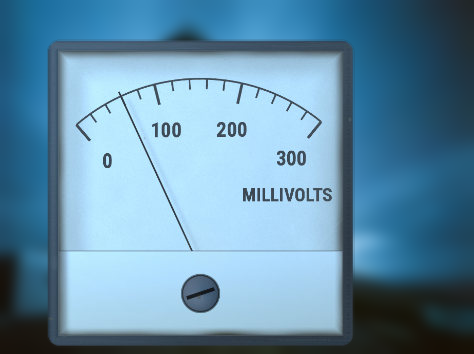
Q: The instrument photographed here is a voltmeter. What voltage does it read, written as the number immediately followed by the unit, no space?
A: 60mV
